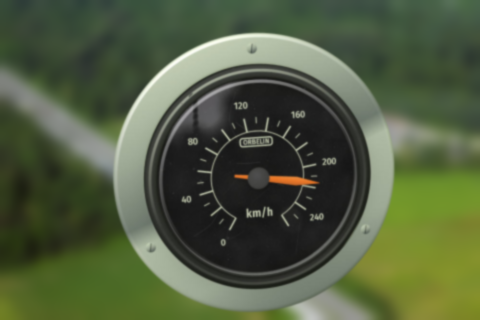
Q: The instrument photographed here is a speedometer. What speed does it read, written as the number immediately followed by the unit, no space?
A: 215km/h
